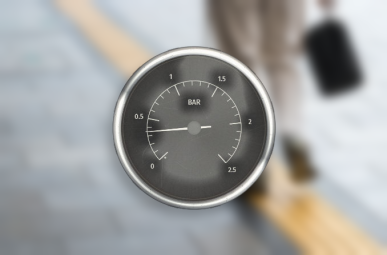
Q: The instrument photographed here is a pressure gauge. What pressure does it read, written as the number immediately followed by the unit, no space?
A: 0.35bar
